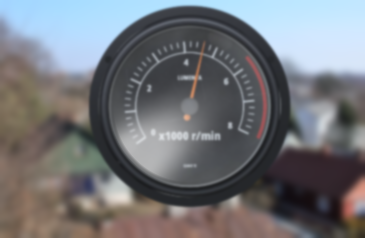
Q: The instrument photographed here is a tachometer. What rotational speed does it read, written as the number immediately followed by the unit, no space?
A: 4600rpm
